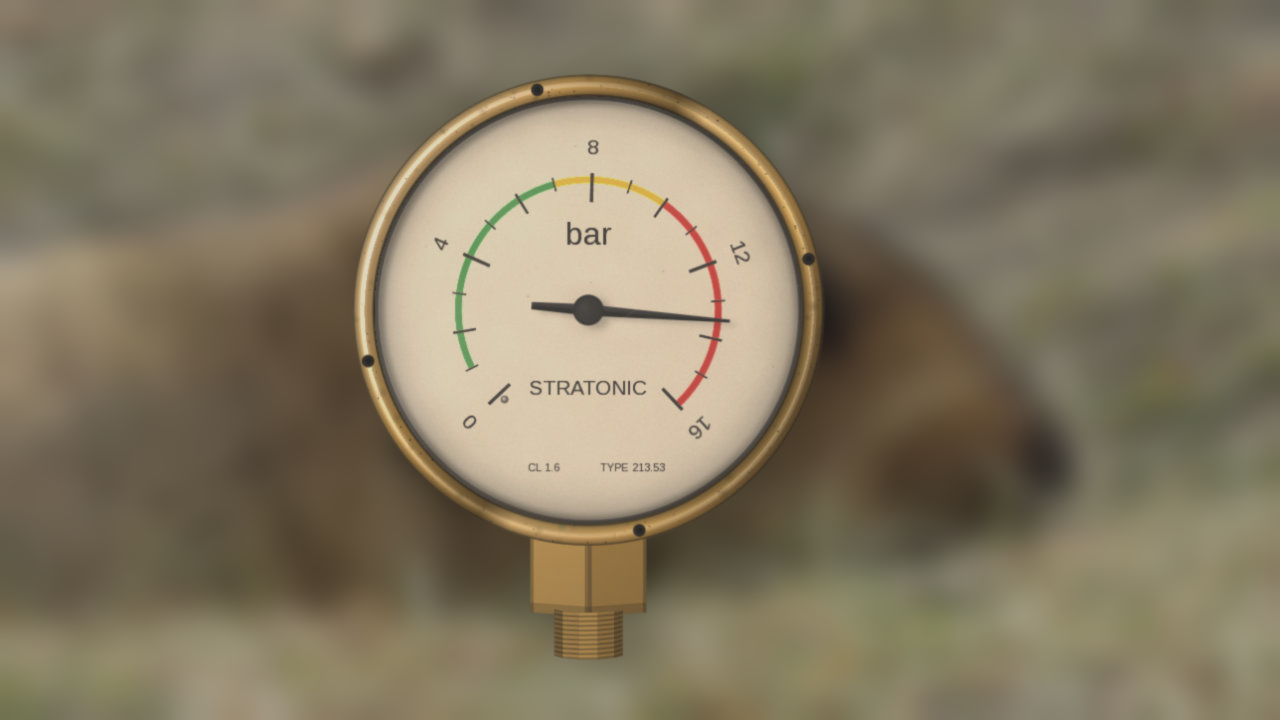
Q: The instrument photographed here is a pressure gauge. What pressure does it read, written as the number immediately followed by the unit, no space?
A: 13.5bar
